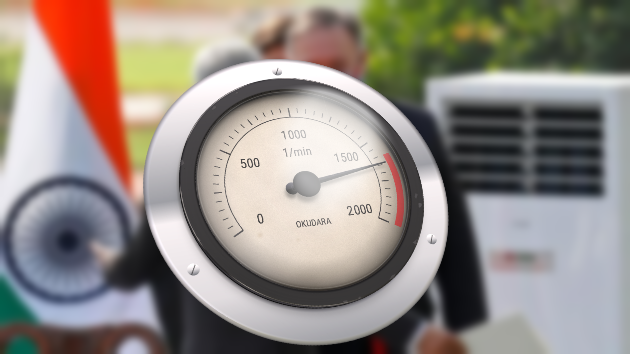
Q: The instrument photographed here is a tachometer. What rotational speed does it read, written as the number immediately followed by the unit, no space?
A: 1650rpm
